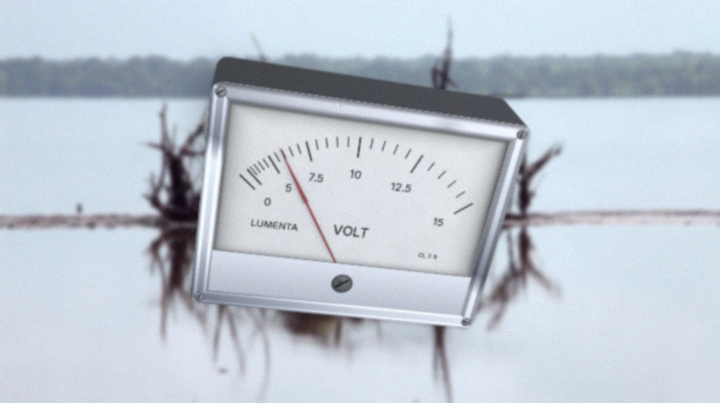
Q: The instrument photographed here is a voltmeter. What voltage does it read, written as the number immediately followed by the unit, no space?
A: 6V
